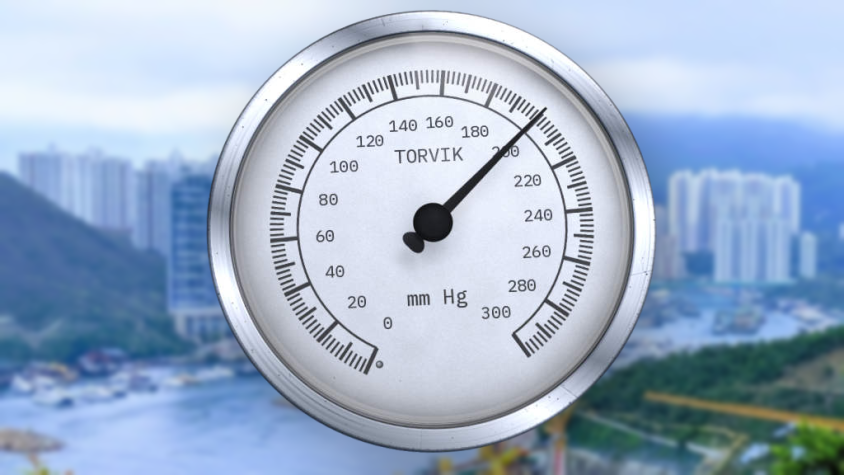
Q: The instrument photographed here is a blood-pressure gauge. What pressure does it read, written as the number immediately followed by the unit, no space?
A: 200mmHg
